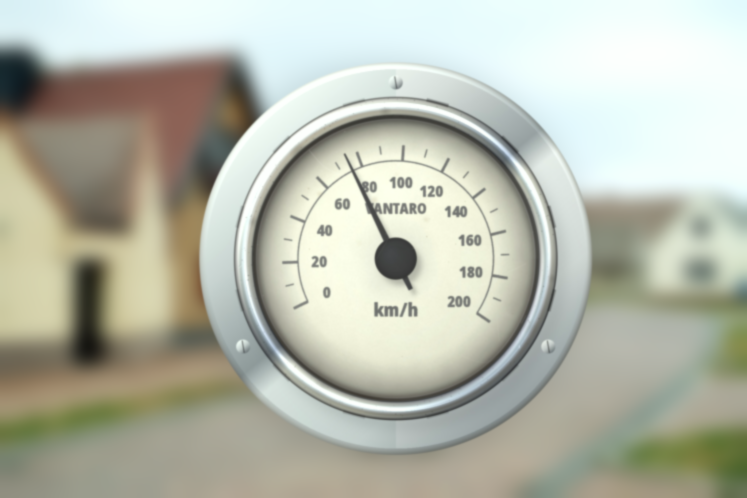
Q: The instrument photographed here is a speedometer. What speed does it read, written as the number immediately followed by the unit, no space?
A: 75km/h
